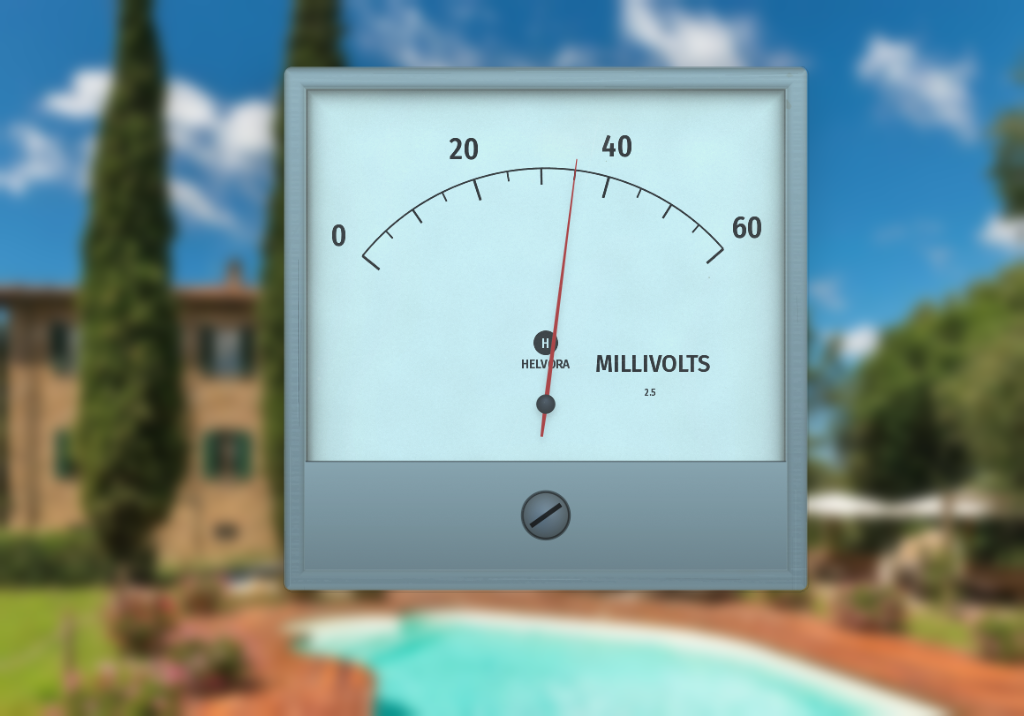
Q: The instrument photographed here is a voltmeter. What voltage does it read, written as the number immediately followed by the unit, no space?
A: 35mV
